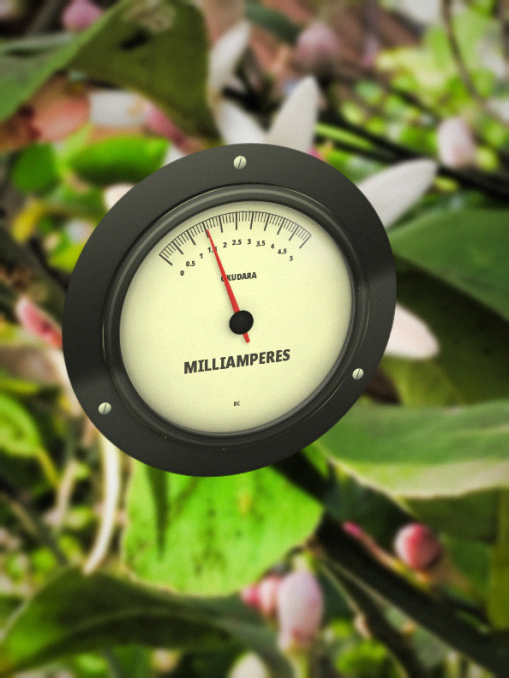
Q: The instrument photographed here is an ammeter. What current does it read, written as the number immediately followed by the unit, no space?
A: 1.5mA
